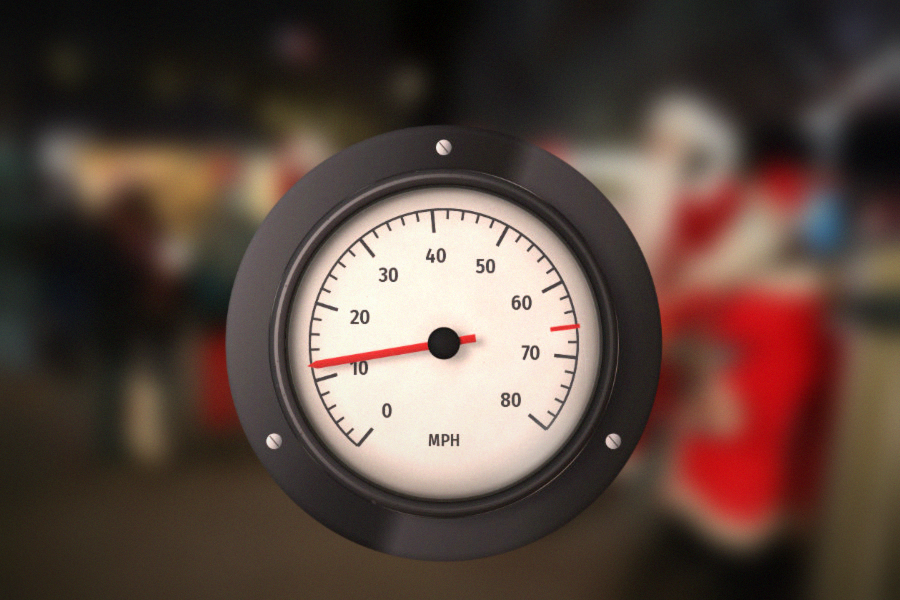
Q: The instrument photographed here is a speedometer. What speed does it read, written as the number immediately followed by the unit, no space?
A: 12mph
